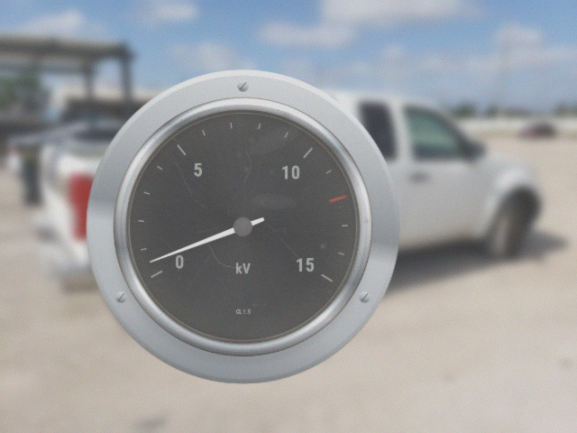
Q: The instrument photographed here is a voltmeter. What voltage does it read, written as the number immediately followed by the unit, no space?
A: 0.5kV
